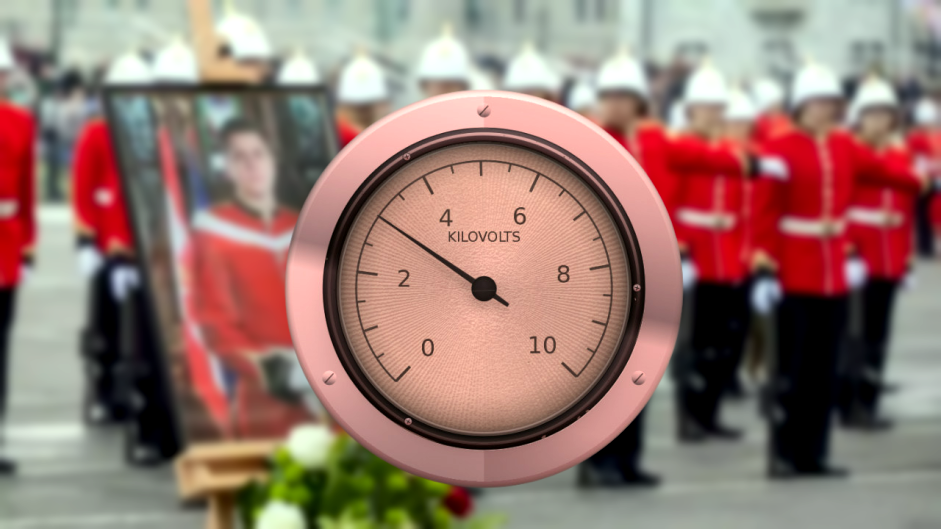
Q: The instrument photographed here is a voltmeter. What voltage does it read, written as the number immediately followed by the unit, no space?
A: 3kV
